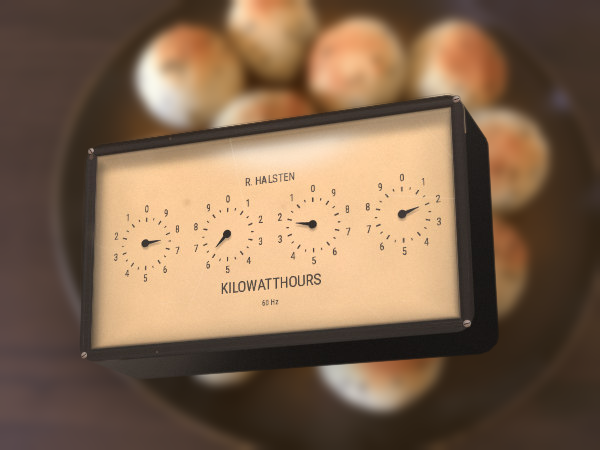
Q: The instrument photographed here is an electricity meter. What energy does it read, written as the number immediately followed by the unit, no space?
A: 7622kWh
